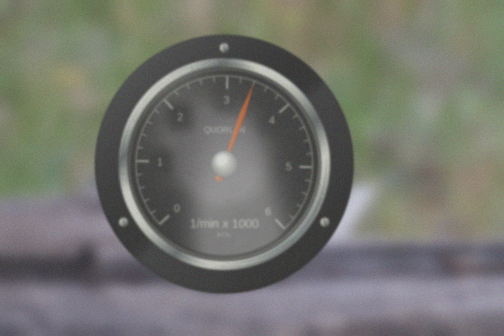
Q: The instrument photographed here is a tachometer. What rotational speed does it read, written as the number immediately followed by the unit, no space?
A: 3400rpm
